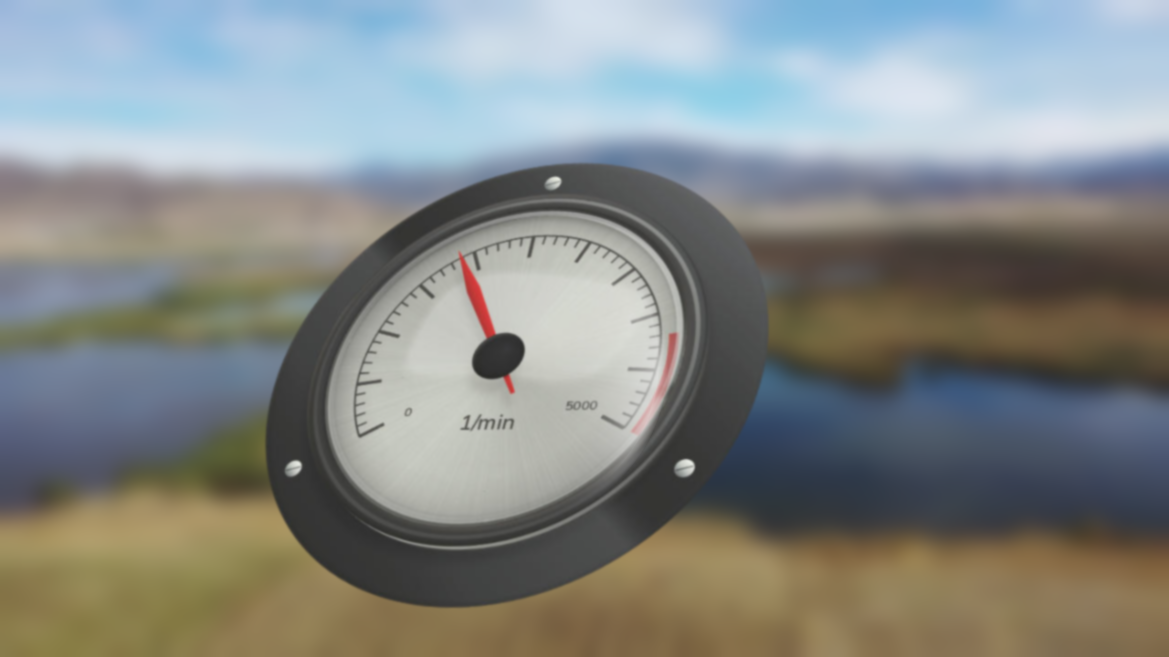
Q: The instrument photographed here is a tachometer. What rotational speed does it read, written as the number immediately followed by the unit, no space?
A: 1900rpm
